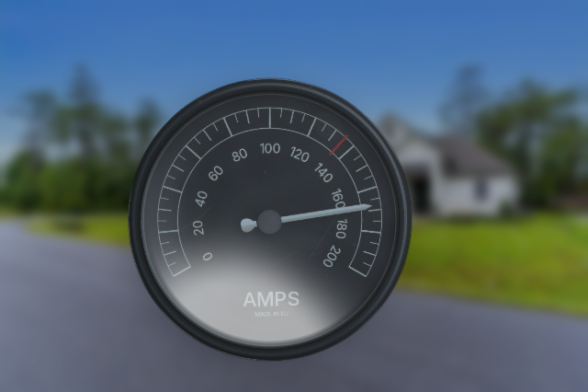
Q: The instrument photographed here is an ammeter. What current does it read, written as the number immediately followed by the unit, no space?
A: 167.5A
